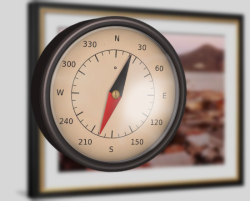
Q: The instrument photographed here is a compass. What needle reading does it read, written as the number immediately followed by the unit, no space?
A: 200°
